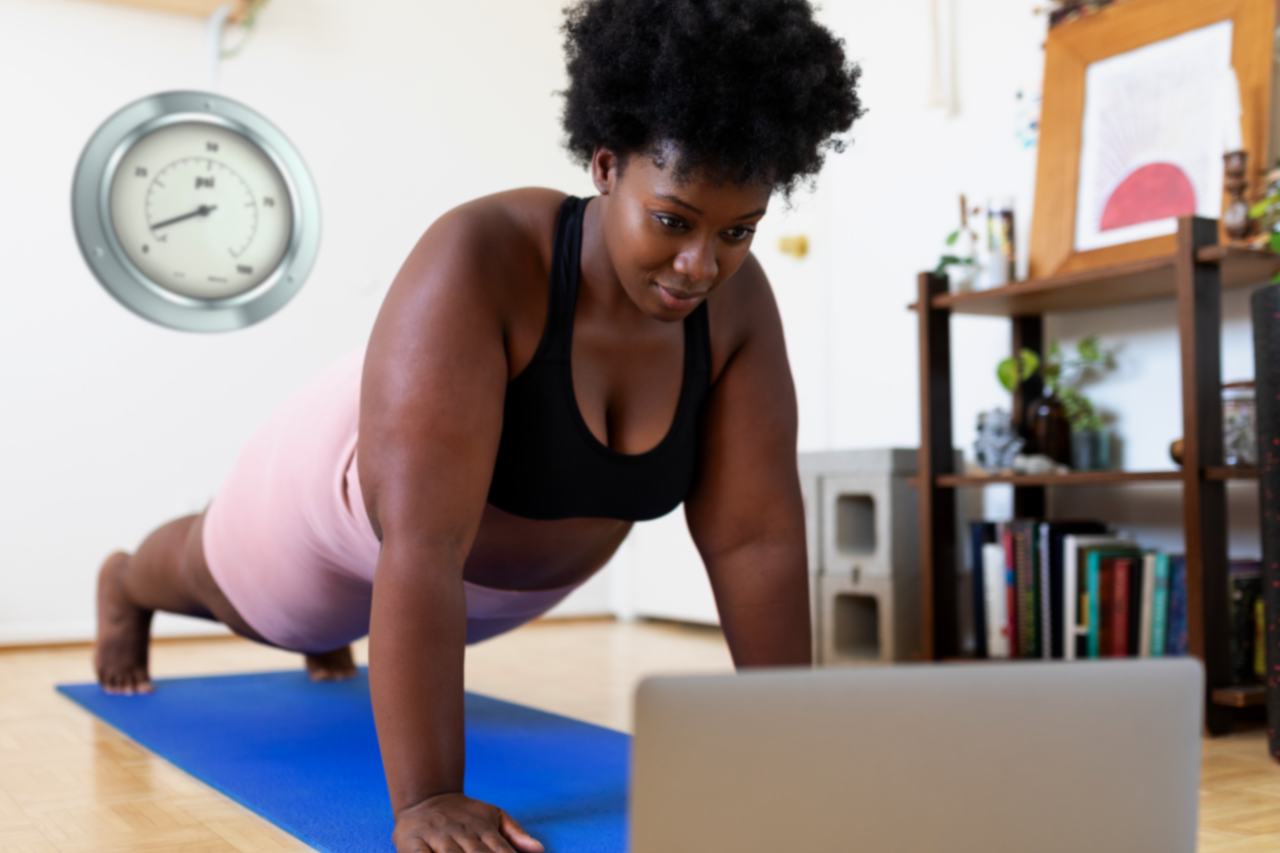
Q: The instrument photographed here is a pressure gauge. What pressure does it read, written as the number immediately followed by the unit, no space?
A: 5psi
